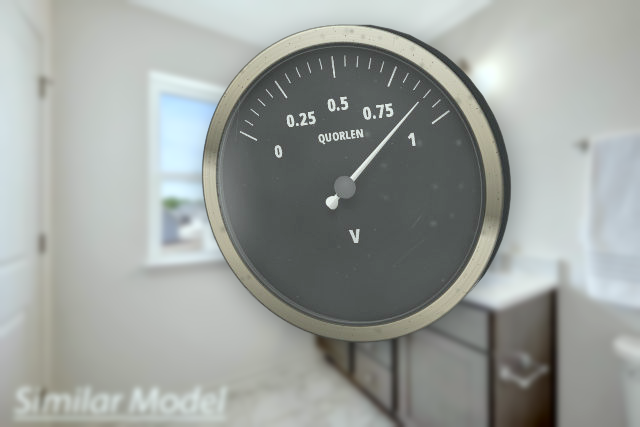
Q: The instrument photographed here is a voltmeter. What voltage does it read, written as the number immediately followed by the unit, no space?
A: 0.9V
